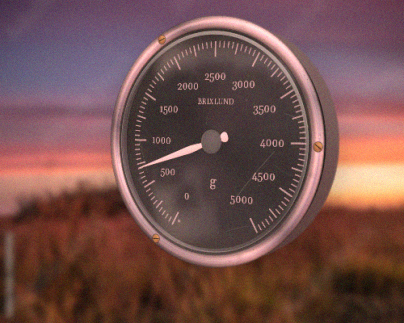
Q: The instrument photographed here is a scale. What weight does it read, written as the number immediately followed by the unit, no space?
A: 700g
